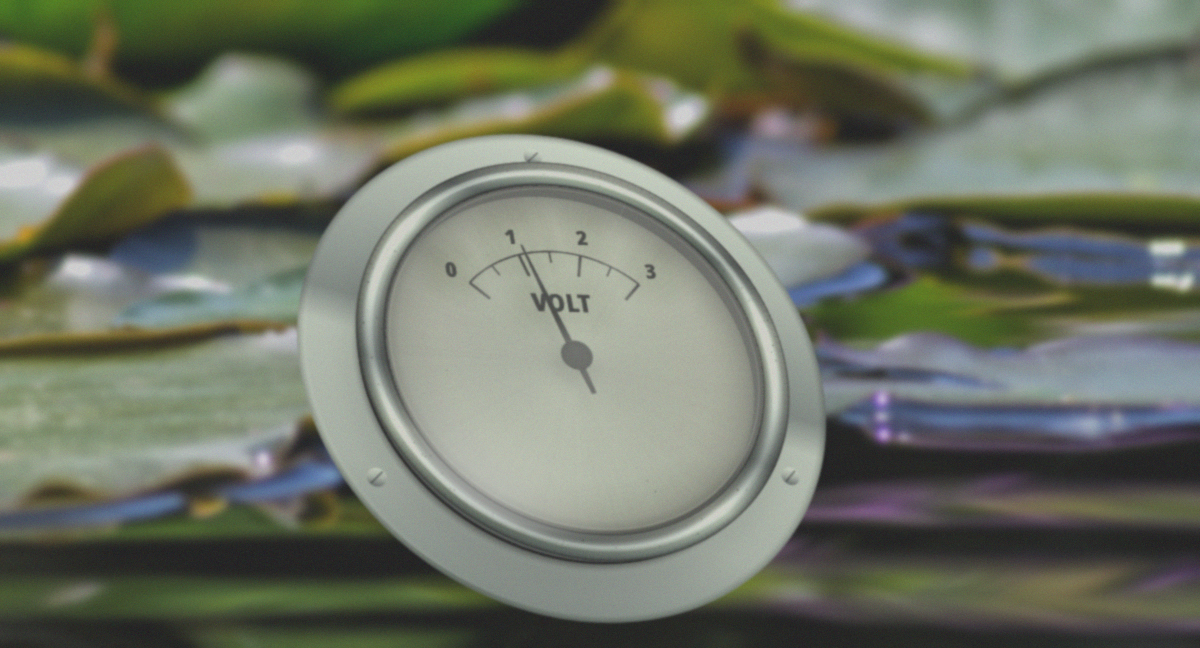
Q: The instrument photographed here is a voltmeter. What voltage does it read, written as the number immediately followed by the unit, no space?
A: 1V
